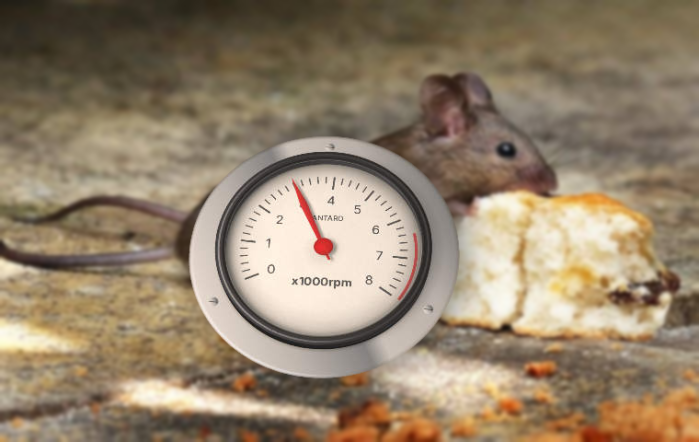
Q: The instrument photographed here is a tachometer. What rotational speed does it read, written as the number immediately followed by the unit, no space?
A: 3000rpm
